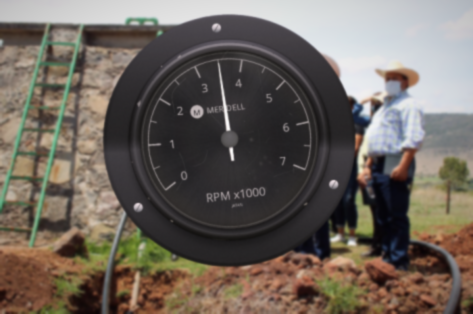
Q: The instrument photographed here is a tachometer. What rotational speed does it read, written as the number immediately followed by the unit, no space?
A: 3500rpm
